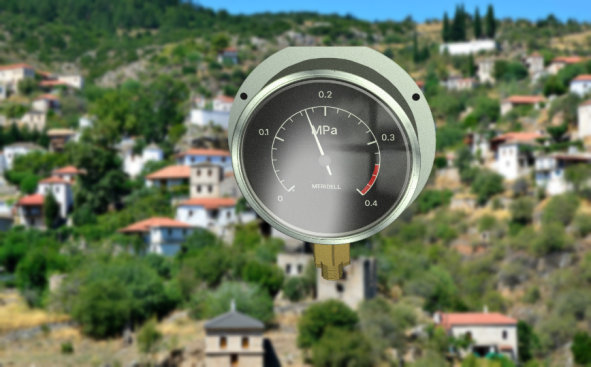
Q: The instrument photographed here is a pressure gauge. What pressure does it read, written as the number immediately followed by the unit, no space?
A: 0.17MPa
